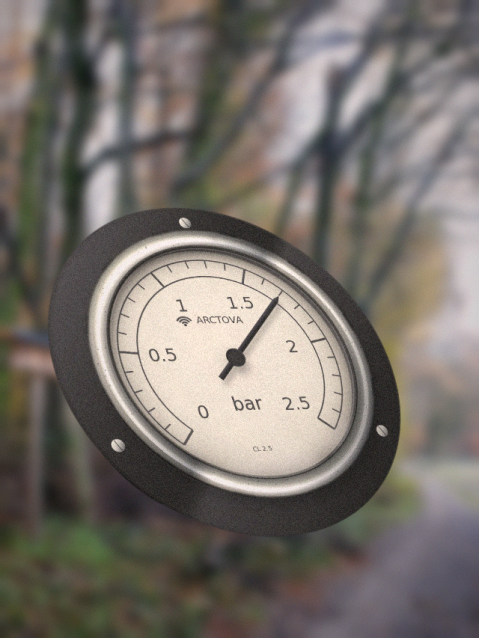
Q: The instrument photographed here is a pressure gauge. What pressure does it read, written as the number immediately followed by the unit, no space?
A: 1.7bar
